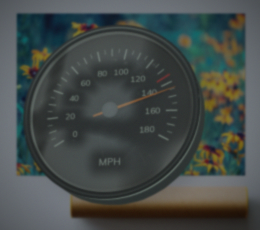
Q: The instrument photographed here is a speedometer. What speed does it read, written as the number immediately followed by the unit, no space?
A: 145mph
